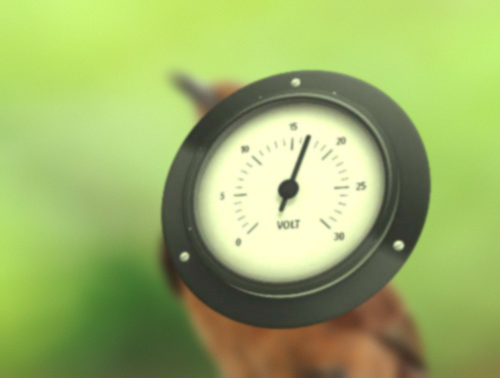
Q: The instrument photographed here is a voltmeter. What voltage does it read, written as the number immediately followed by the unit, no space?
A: 17V
